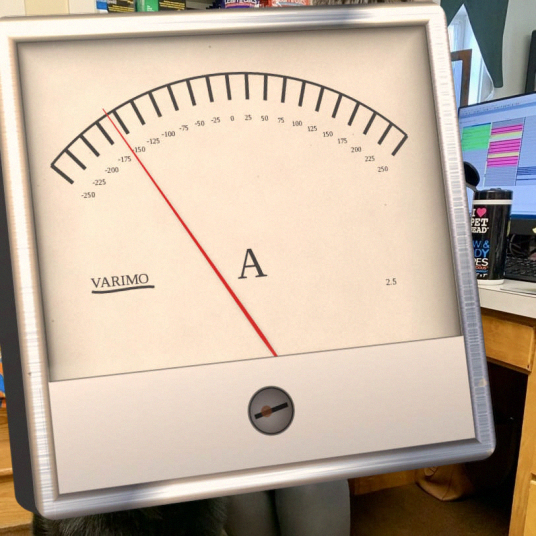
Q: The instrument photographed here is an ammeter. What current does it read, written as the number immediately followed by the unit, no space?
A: -162.5A
